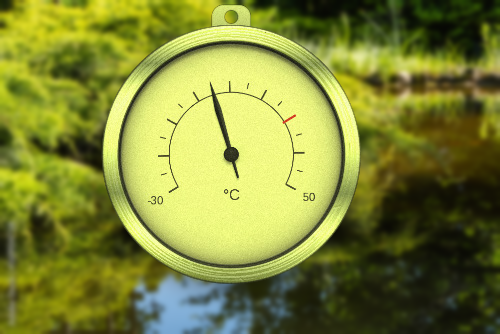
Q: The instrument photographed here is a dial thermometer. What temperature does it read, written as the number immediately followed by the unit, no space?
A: 5°C
